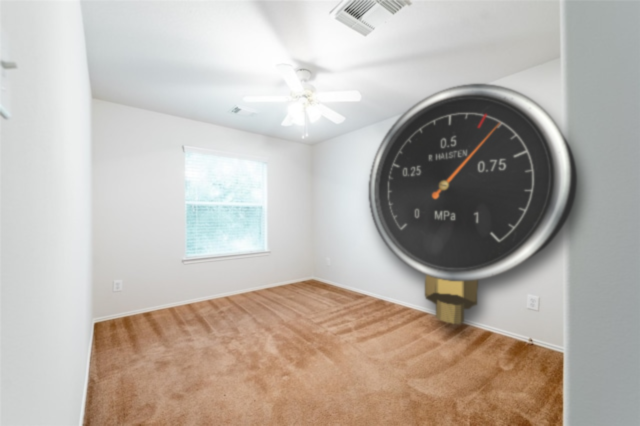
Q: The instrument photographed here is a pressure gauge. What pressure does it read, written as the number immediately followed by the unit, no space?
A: 0.65MPa
